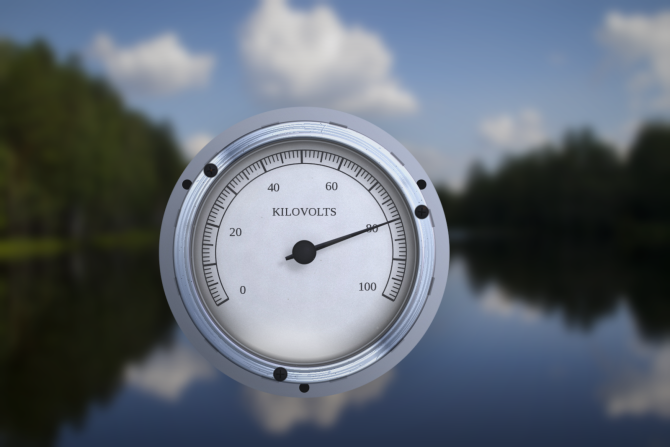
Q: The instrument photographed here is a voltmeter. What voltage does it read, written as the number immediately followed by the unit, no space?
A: 80kV
